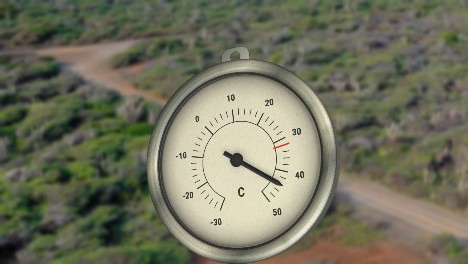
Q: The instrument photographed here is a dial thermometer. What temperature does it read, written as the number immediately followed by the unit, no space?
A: 44°C
